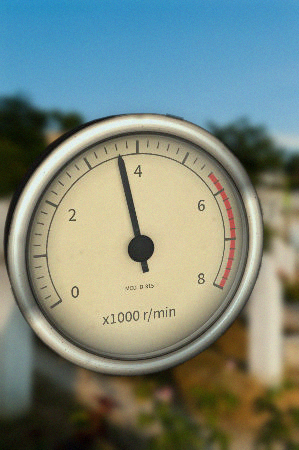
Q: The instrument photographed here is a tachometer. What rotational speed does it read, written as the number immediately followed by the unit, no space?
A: 3600rpm
